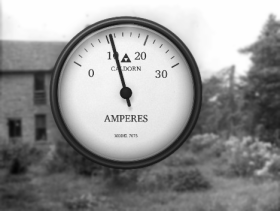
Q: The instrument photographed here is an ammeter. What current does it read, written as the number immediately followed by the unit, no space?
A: 11A
